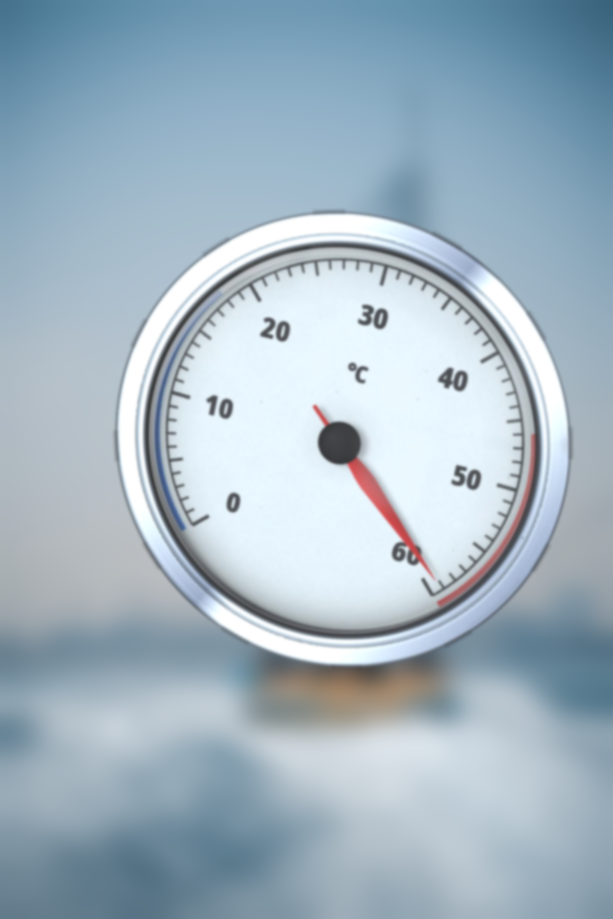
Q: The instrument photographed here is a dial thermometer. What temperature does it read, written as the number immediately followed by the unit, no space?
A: 59°C
